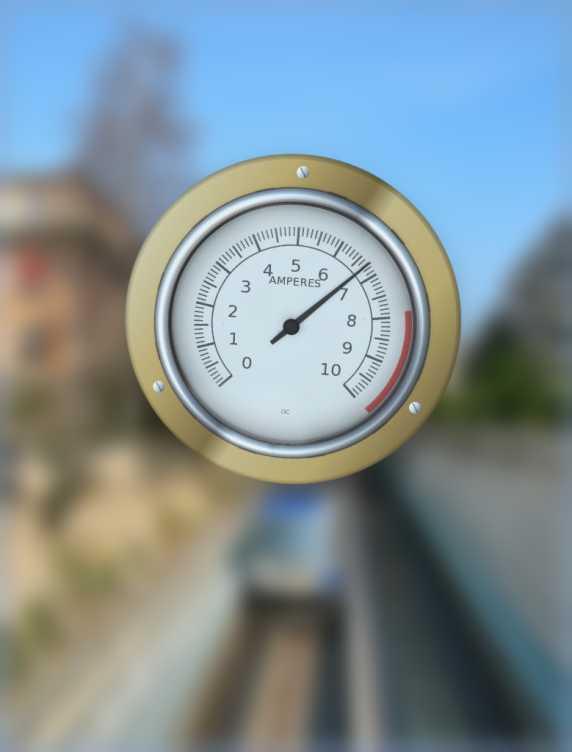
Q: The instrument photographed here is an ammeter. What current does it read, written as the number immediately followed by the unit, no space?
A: 6.7A
